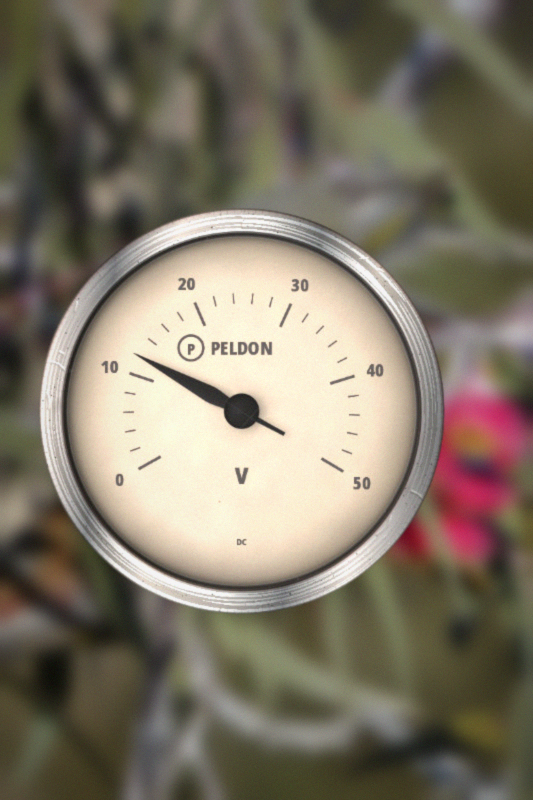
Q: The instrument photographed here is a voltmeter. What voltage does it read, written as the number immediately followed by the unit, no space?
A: 12V
